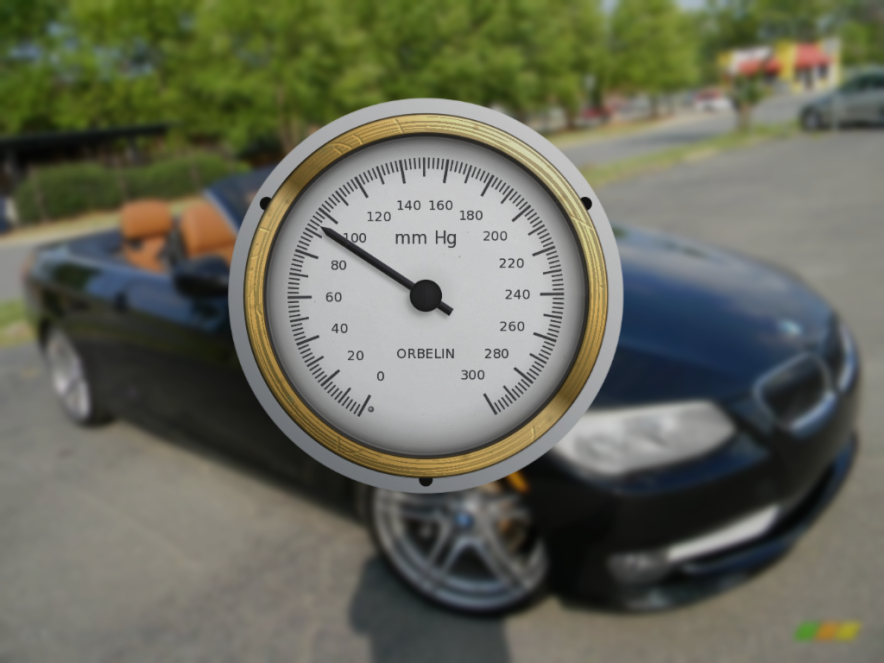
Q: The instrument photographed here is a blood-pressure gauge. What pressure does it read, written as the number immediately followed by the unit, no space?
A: 94mmHg
